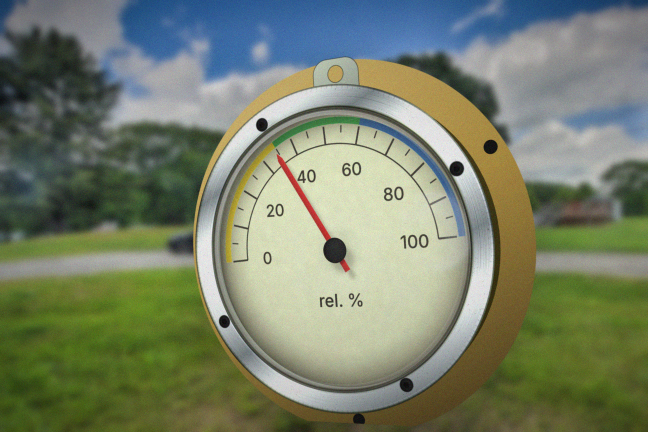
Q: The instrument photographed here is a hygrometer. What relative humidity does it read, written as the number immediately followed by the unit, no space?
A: 35%
